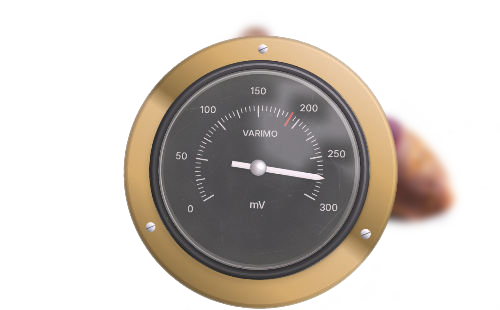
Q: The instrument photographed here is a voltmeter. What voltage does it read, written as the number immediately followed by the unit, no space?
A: 275mV
